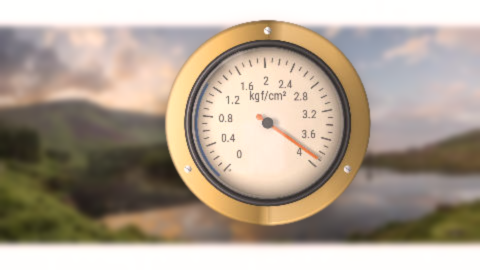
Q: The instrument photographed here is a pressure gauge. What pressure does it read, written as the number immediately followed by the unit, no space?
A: 3.9kg/cm²
